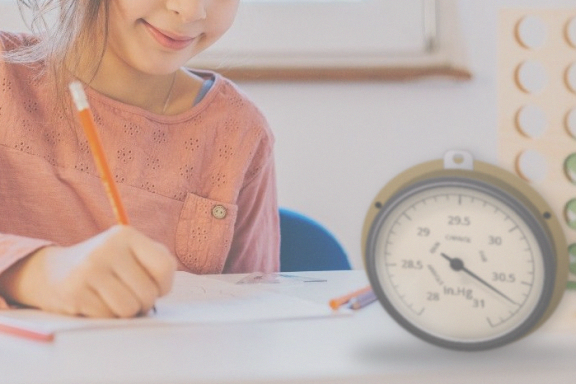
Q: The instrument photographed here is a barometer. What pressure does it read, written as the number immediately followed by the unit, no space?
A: 30.7inHg
